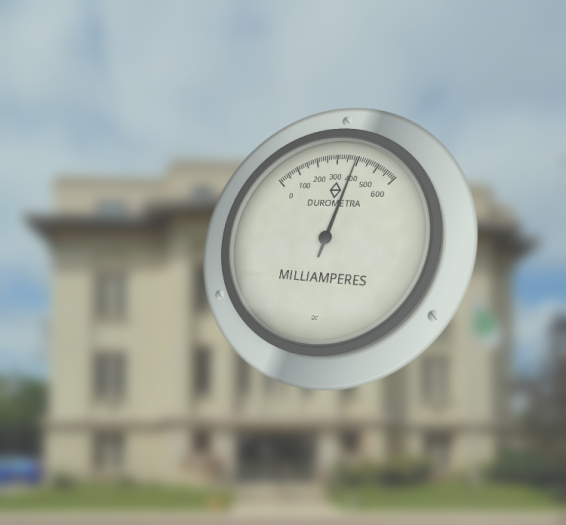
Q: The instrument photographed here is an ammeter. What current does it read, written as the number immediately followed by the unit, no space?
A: 400mA
